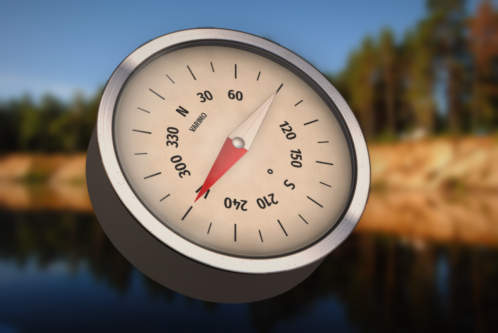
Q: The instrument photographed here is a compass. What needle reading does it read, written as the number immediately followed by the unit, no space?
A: 270°
